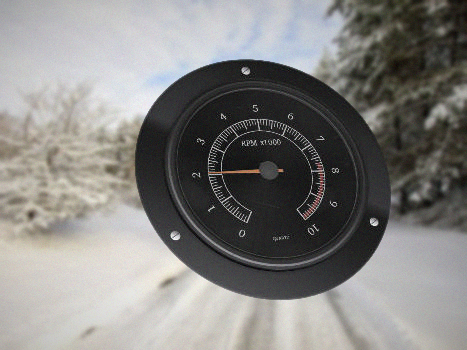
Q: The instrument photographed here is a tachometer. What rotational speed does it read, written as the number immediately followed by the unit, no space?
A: 2000rpm
